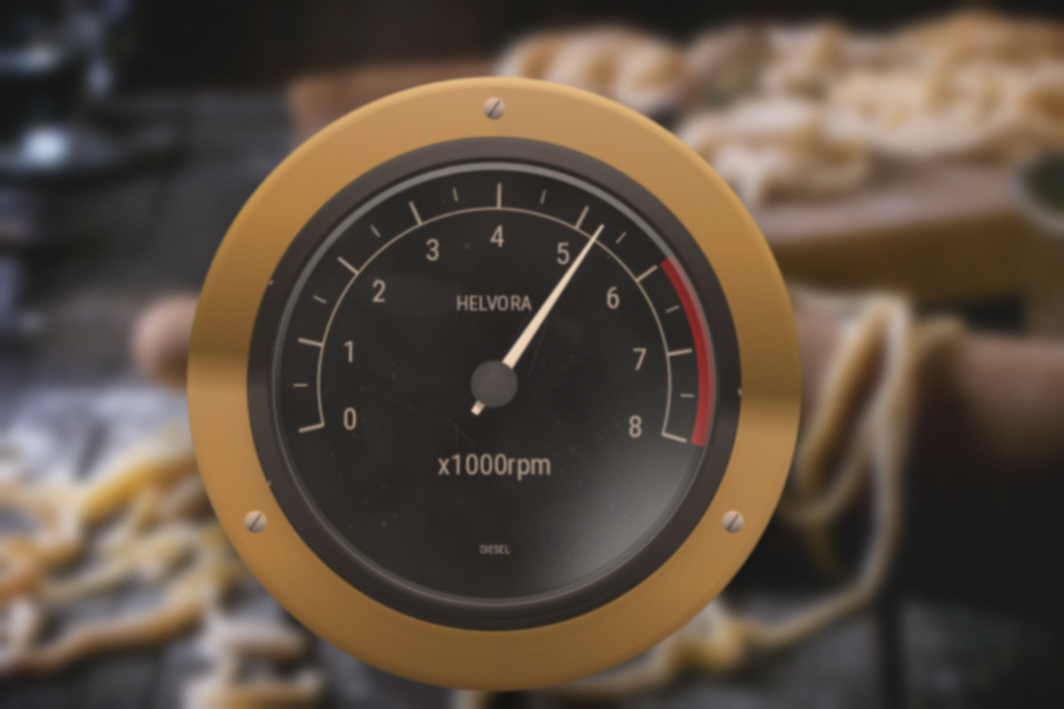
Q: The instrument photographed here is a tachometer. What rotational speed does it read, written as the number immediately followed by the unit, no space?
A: 5250rpm
